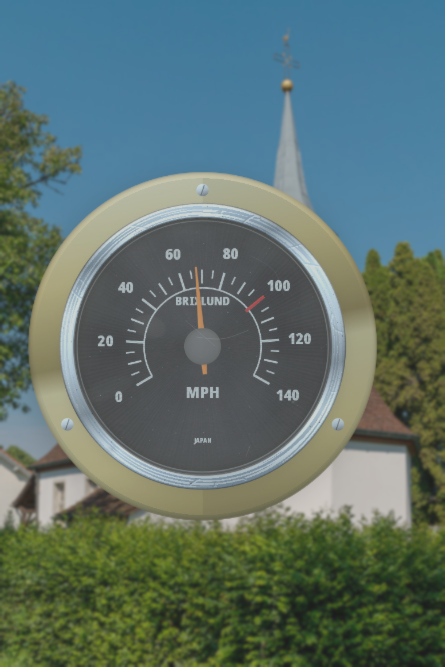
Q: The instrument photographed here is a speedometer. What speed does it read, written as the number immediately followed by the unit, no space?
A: 67.5mph
